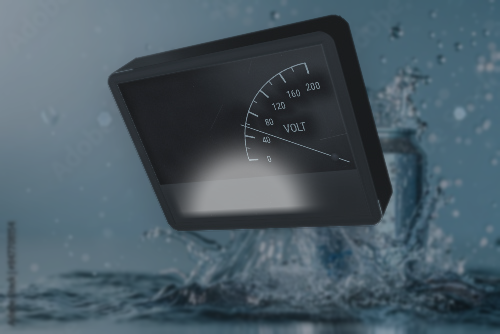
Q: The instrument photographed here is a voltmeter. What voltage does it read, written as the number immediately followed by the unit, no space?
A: 60V
